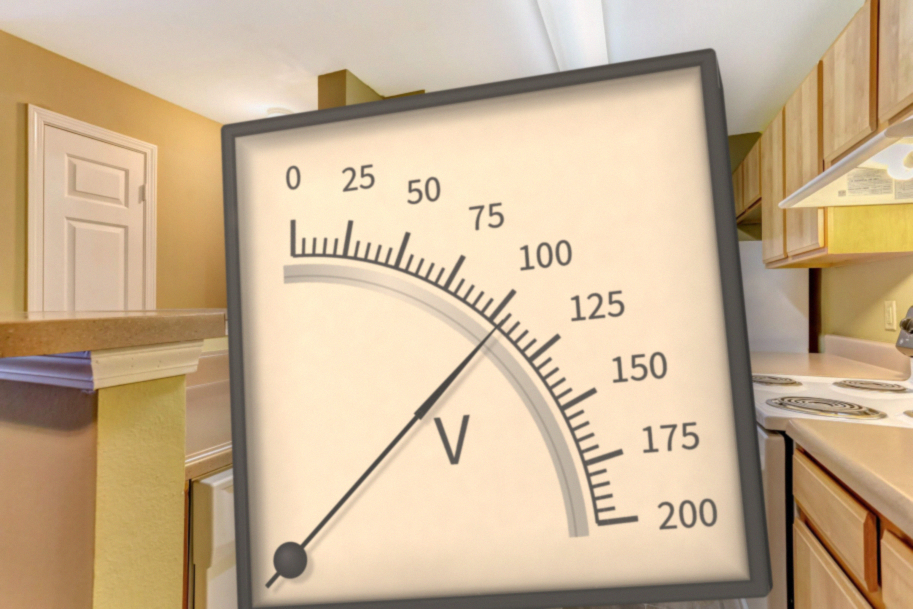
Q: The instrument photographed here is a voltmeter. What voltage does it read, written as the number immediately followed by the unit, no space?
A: 105V
